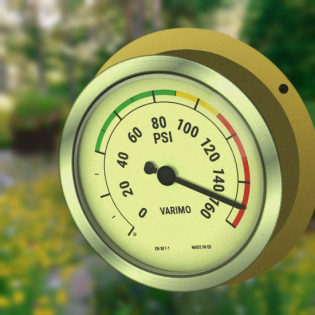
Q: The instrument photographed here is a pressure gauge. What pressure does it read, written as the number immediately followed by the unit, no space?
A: 150psi
